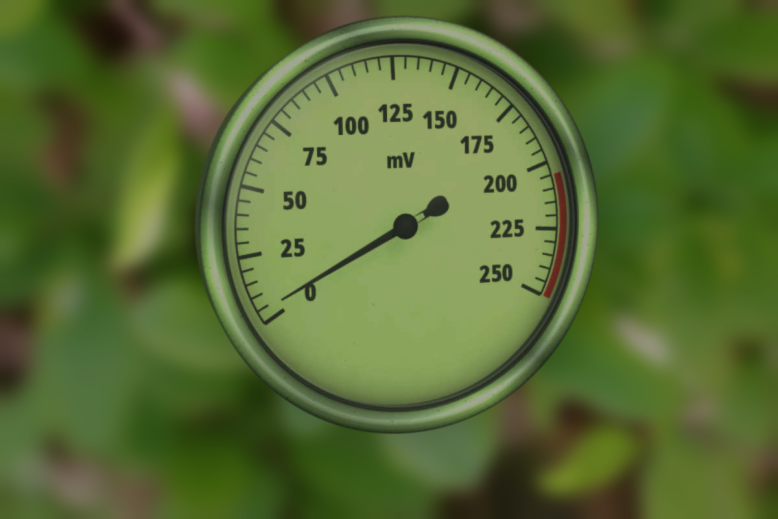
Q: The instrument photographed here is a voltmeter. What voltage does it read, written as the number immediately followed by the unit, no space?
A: 5mV
